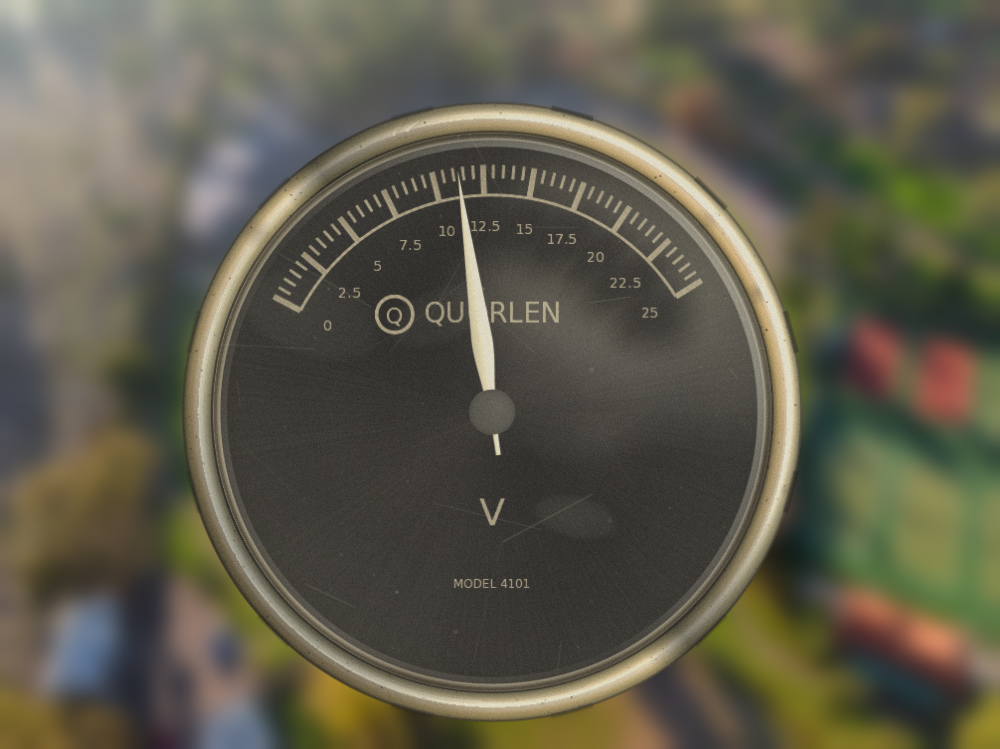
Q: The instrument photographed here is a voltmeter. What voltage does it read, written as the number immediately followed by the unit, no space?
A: 11.25V
